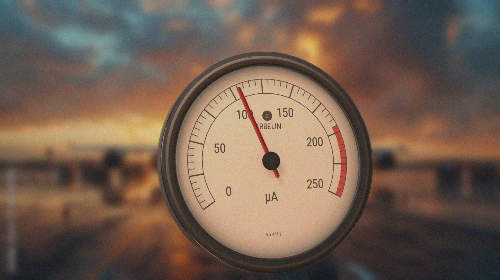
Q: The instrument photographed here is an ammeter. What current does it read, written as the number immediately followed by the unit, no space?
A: 105µA
